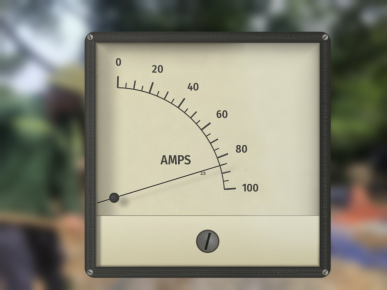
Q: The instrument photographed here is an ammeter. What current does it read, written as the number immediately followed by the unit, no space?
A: 85A
